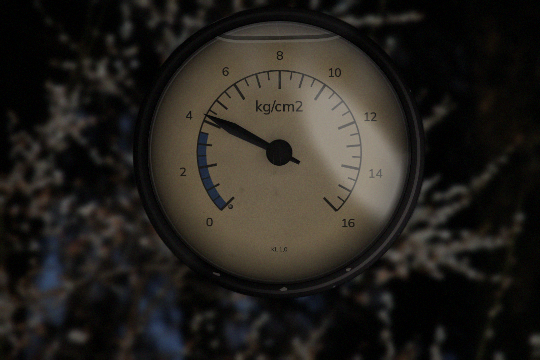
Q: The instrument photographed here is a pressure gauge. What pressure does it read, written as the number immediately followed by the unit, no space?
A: 4.25kg/cm²
